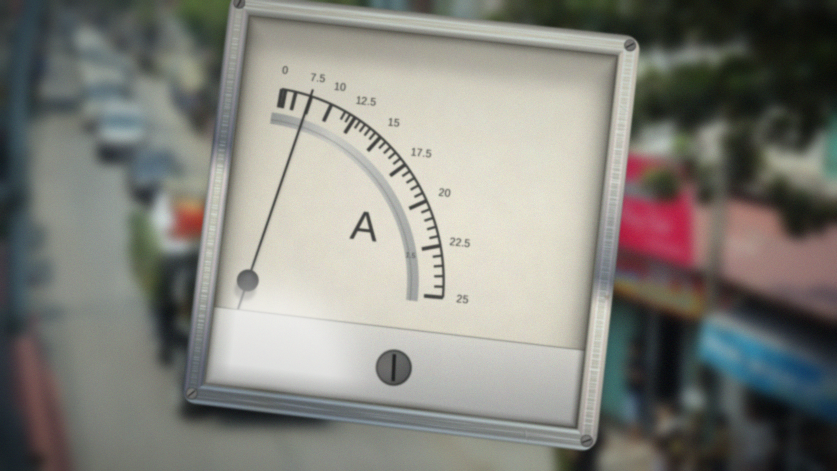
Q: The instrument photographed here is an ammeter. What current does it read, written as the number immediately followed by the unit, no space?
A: 7.5A
